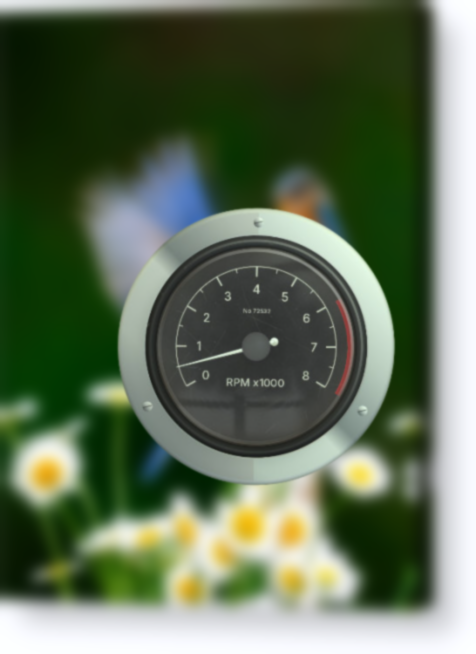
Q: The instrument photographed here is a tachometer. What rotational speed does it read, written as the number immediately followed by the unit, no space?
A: 500rpm
